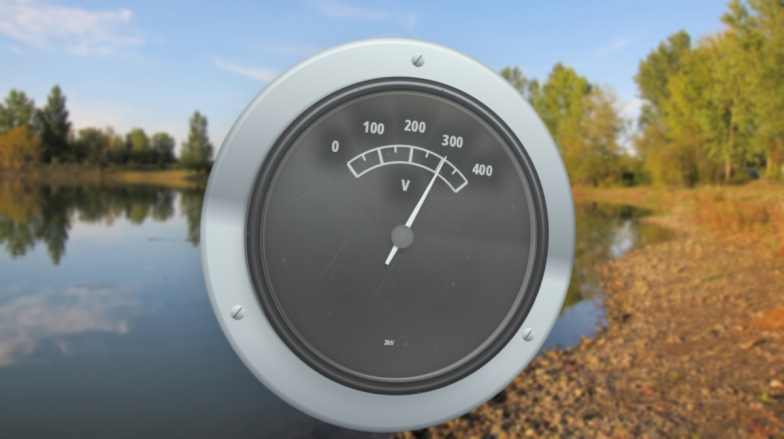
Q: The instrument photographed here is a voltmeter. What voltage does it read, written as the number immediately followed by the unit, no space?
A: 300V
